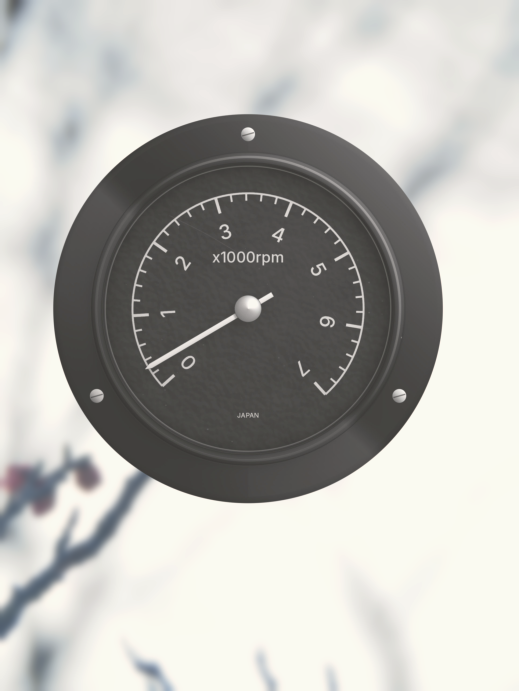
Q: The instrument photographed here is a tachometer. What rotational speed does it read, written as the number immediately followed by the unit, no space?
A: 300rpm
